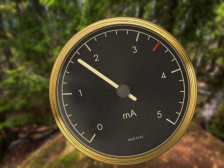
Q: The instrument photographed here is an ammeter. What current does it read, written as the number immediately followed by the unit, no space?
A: 1.7mA
